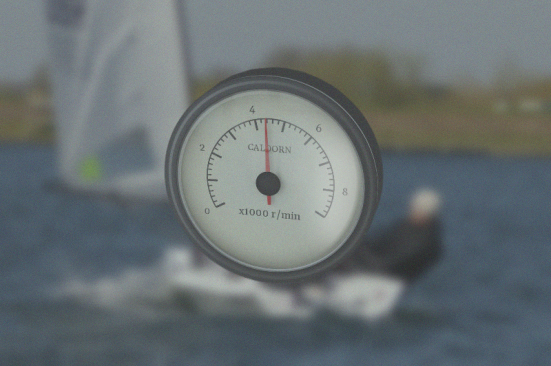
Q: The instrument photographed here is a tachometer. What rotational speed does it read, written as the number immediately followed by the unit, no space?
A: 4400rpm
